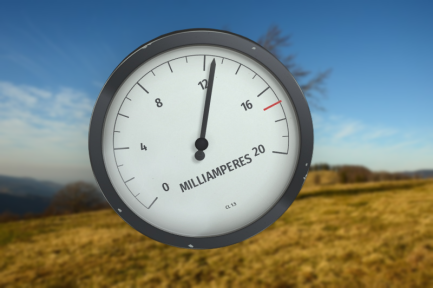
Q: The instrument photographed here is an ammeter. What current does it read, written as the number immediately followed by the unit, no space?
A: 12.5mA
